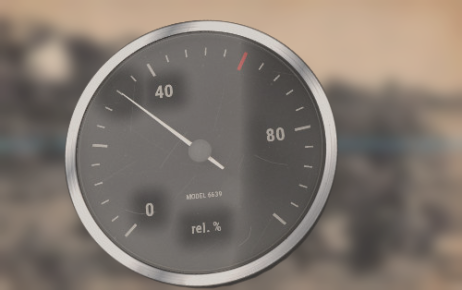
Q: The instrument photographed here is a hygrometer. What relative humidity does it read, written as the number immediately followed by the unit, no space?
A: 32%
